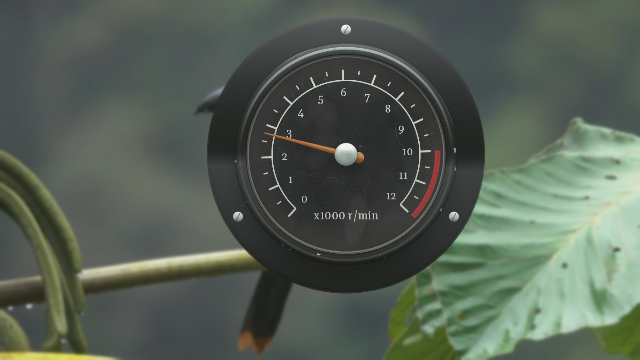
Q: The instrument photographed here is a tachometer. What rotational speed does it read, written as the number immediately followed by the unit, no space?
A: 2750rpm
